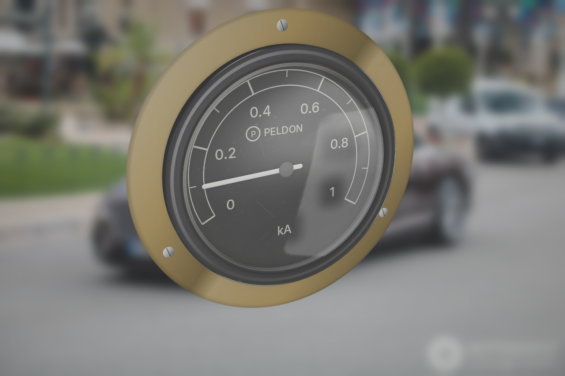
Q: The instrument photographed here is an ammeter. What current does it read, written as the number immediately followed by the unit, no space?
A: 0.1kA
